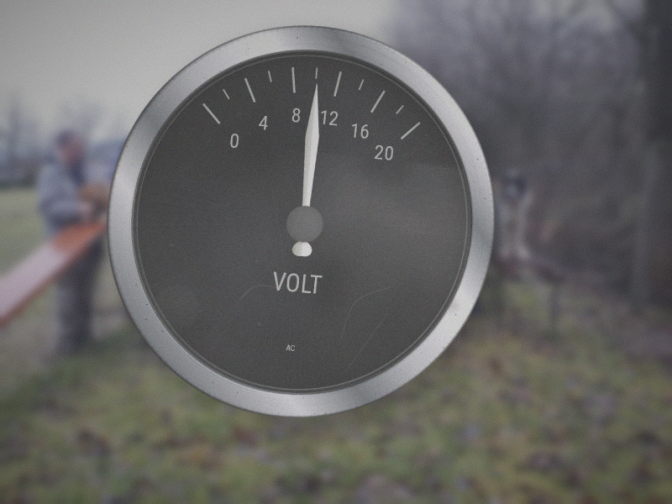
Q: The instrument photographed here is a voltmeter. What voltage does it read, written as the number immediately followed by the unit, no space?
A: 10V
